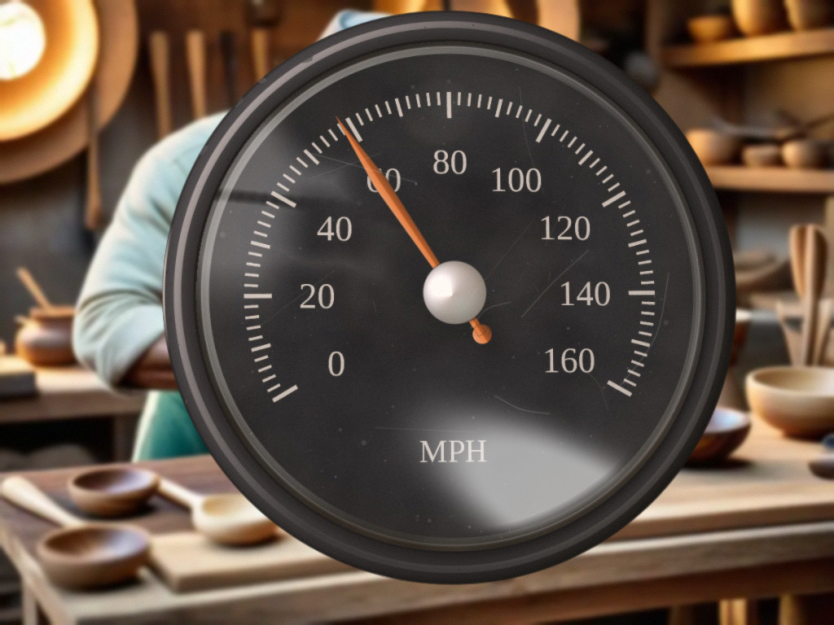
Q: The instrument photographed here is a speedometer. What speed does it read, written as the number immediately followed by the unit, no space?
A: 58mph
